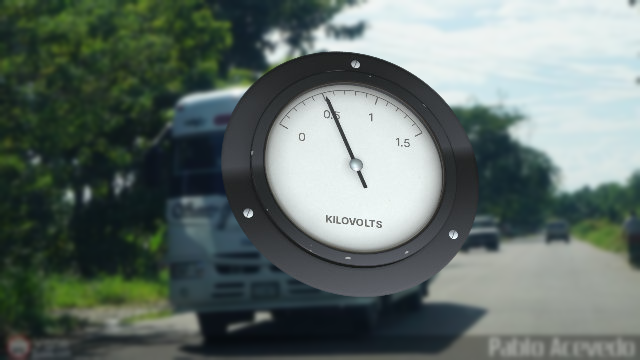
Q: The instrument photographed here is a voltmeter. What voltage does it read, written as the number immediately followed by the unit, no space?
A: 0.5kV
